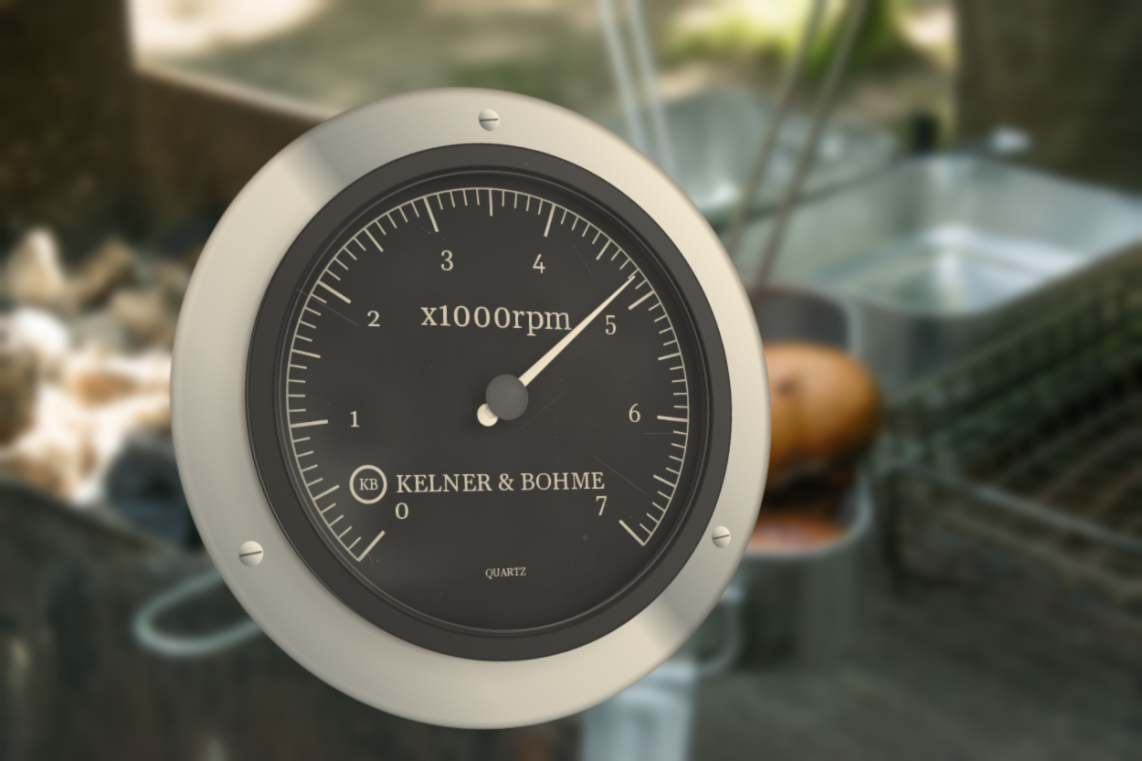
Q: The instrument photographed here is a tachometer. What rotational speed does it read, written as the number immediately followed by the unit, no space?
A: 4800rpm
